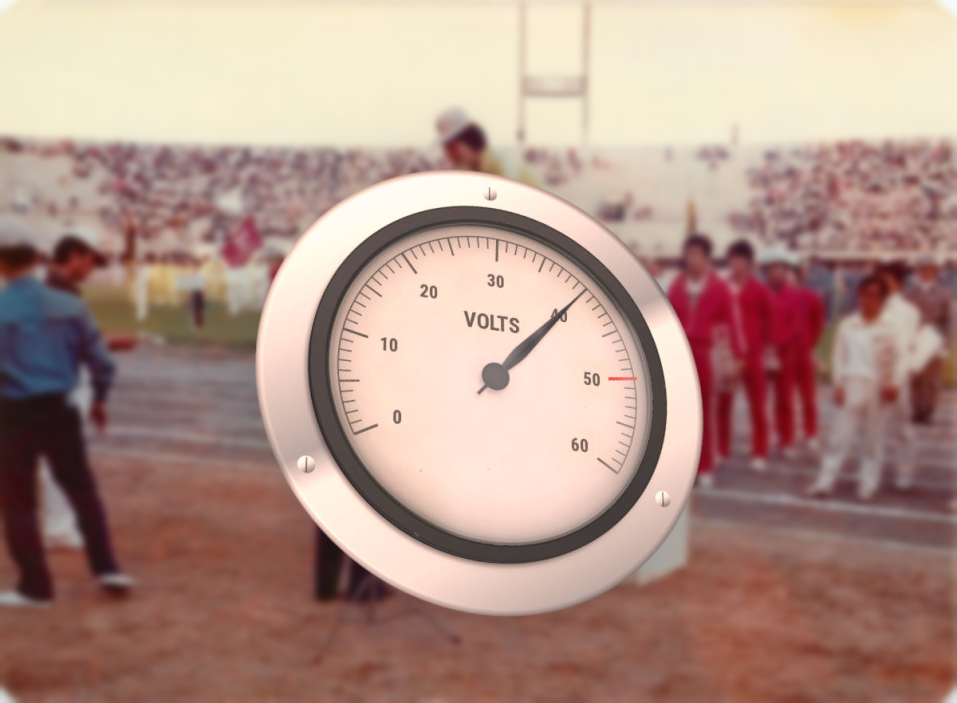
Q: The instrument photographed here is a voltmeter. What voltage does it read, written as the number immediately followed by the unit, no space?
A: 40V
